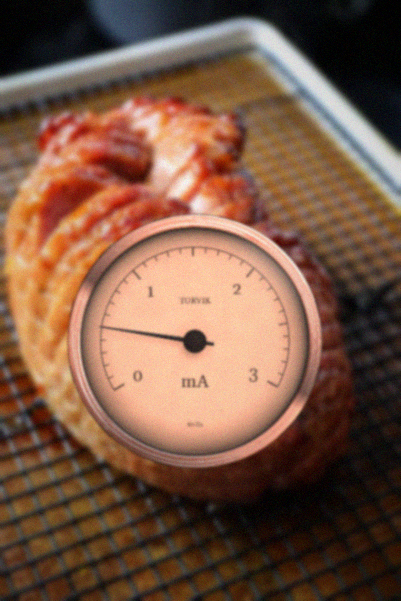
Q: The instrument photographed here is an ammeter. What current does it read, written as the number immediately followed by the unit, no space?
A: 0.5mA
